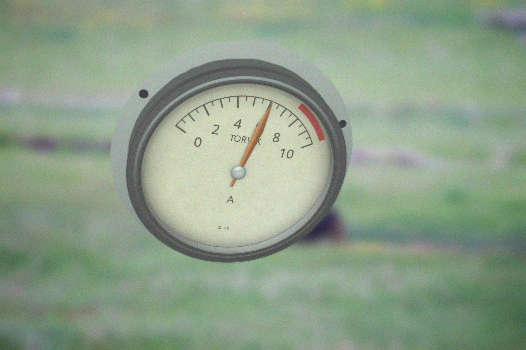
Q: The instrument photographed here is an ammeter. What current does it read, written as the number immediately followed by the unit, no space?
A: 6A
